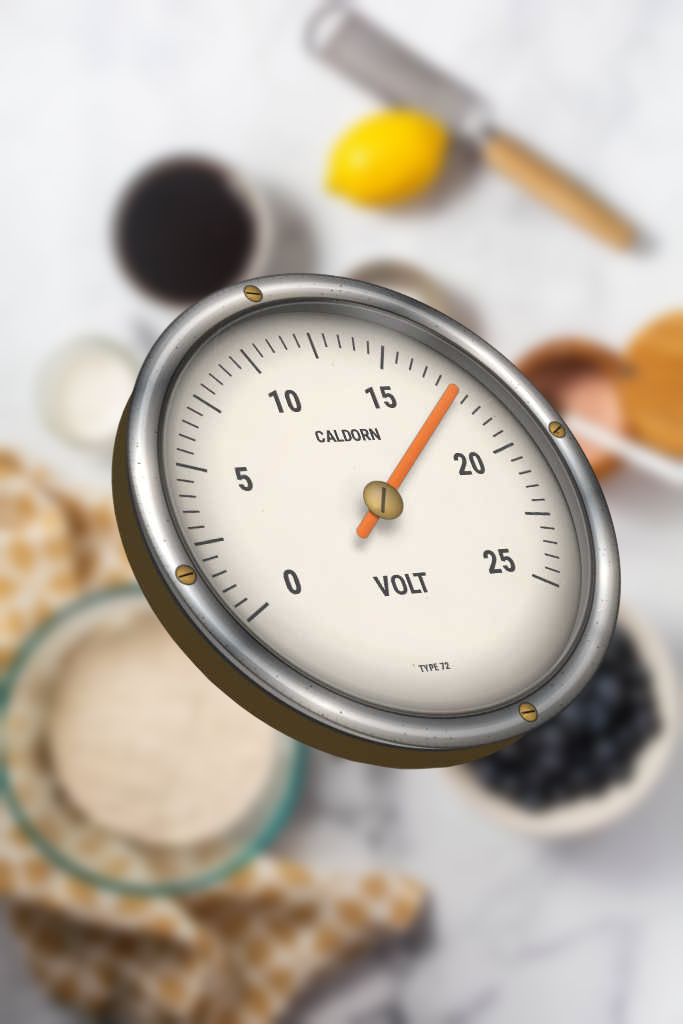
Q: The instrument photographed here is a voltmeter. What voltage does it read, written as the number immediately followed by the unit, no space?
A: 17.5V
